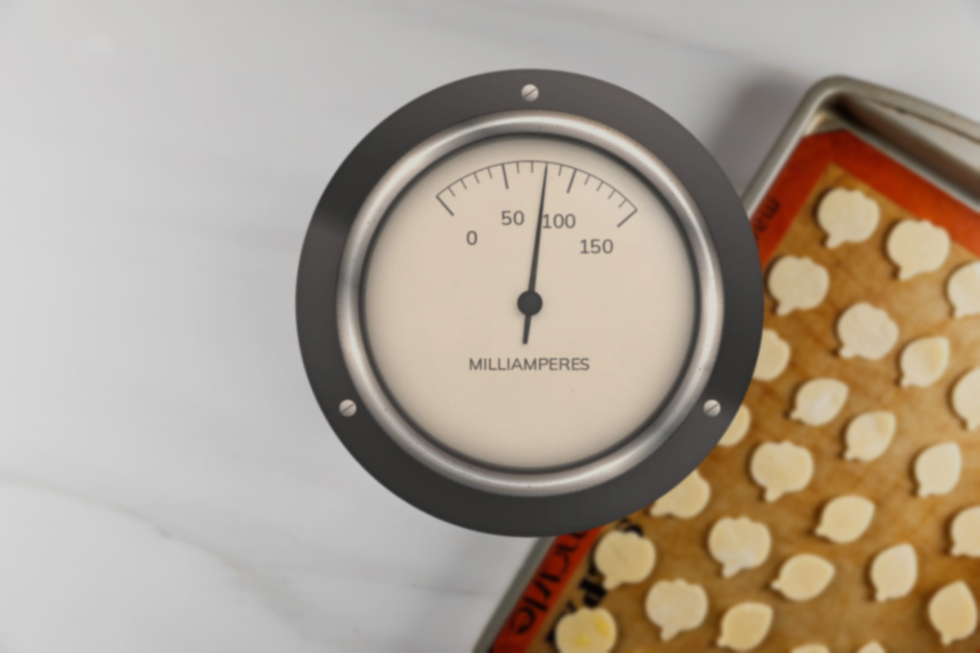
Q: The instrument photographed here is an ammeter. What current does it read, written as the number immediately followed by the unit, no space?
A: 80mA
